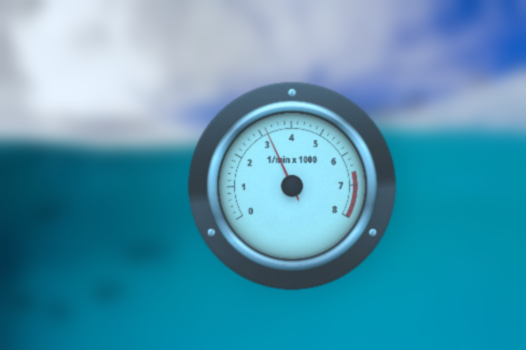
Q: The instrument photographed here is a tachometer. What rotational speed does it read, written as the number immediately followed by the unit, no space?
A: 3200rpm
